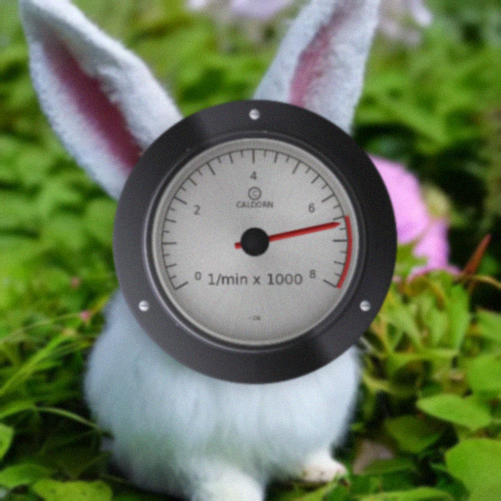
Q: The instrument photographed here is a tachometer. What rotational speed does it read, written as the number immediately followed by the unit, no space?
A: 6625rpm
